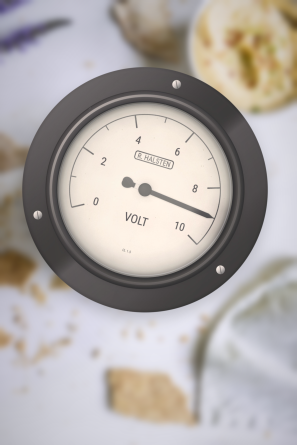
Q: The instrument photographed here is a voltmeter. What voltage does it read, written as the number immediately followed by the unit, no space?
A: 9V
